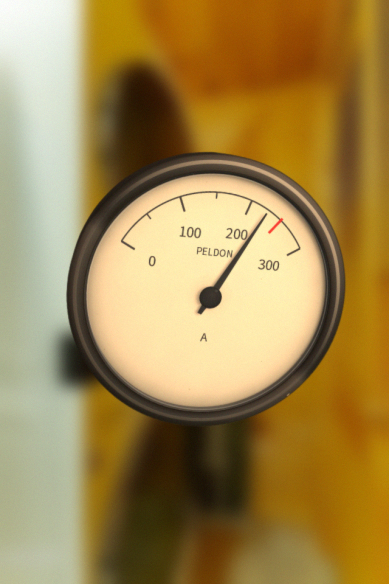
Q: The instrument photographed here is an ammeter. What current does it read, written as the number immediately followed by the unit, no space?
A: 225A
